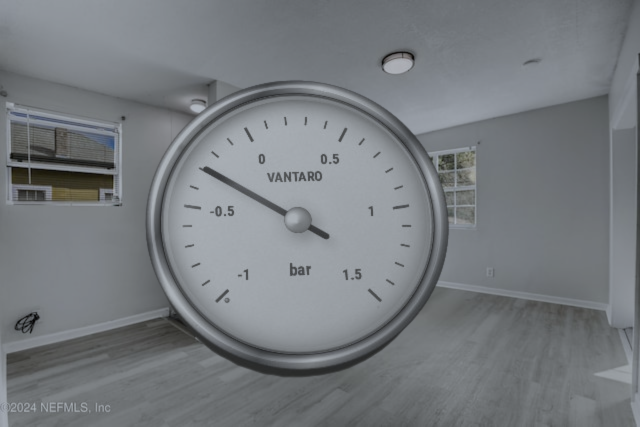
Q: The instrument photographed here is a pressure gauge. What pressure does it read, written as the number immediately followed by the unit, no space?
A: -0.3bar
